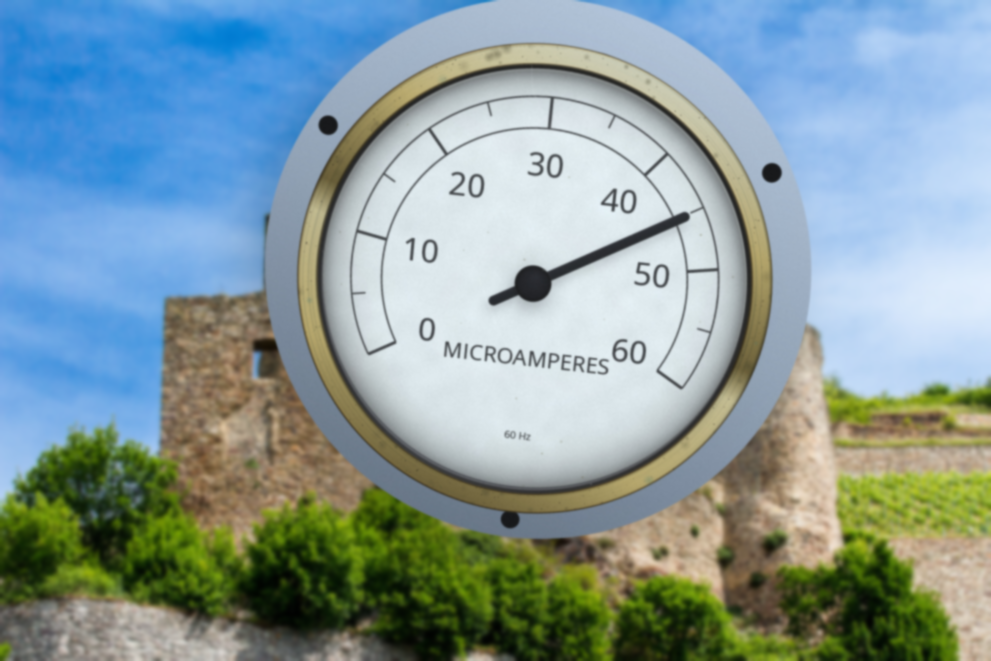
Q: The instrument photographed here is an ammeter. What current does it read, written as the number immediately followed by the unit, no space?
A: 45µA
